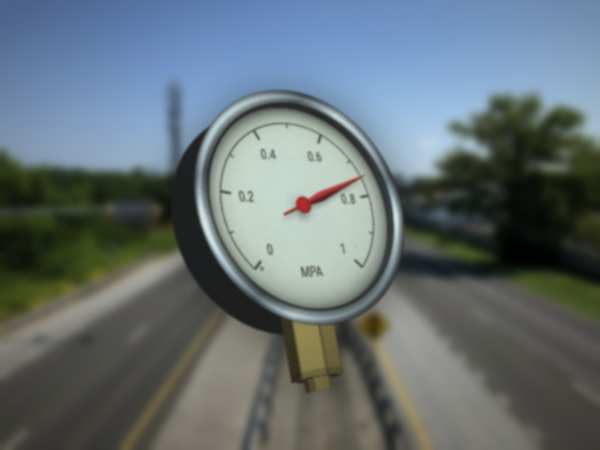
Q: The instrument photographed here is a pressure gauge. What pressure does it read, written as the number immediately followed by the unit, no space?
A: 0.75MPa
